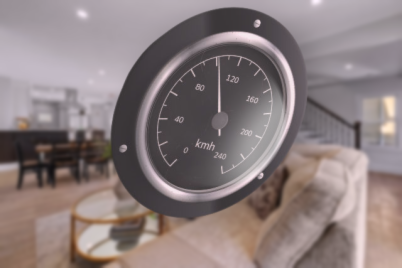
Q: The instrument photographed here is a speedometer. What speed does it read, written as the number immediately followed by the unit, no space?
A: 100km/h
